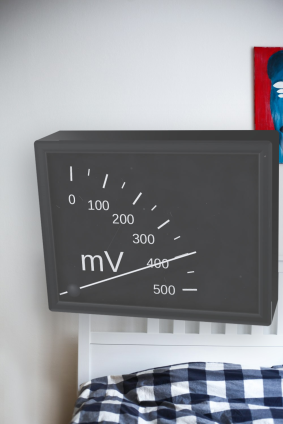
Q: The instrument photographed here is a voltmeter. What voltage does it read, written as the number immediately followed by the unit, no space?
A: 400mV
